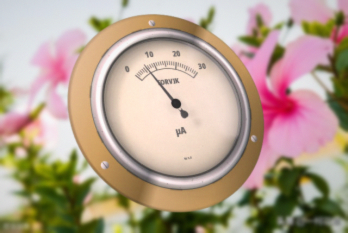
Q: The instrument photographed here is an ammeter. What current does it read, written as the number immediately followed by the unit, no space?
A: 5µA
